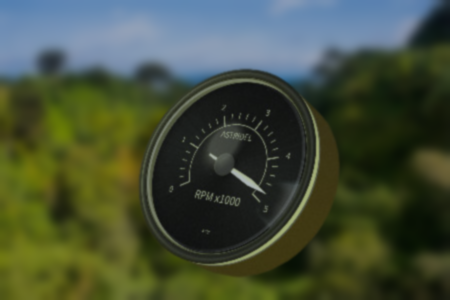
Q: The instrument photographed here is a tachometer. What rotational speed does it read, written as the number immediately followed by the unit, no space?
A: 4800rpm
